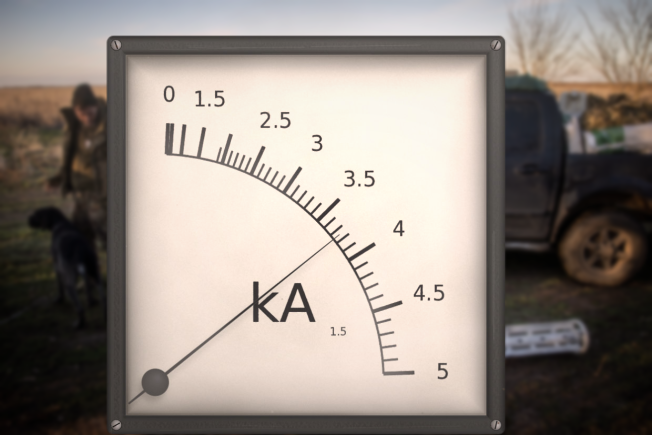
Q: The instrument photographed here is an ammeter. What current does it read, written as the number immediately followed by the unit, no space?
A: 3.75kA
